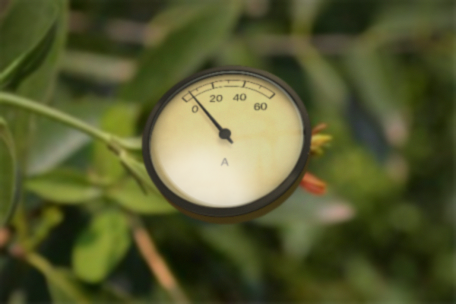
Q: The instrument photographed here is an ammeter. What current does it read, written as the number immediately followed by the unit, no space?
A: 5A
